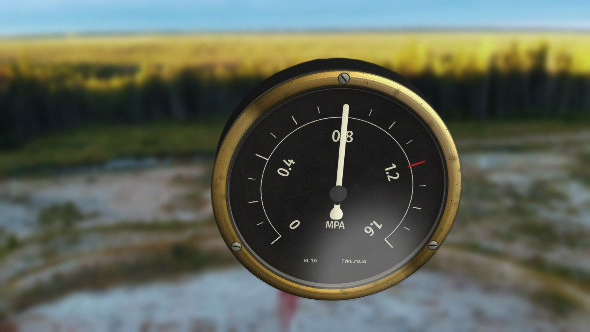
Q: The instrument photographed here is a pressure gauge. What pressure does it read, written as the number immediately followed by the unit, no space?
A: 0.8MPa
